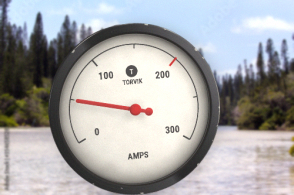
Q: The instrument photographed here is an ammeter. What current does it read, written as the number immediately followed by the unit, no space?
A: 50A
